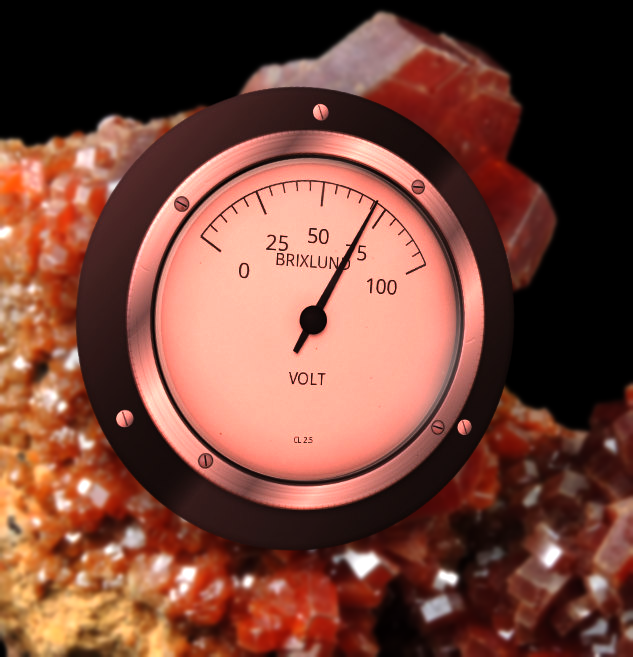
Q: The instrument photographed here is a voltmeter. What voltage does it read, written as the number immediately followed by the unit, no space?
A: 70V
